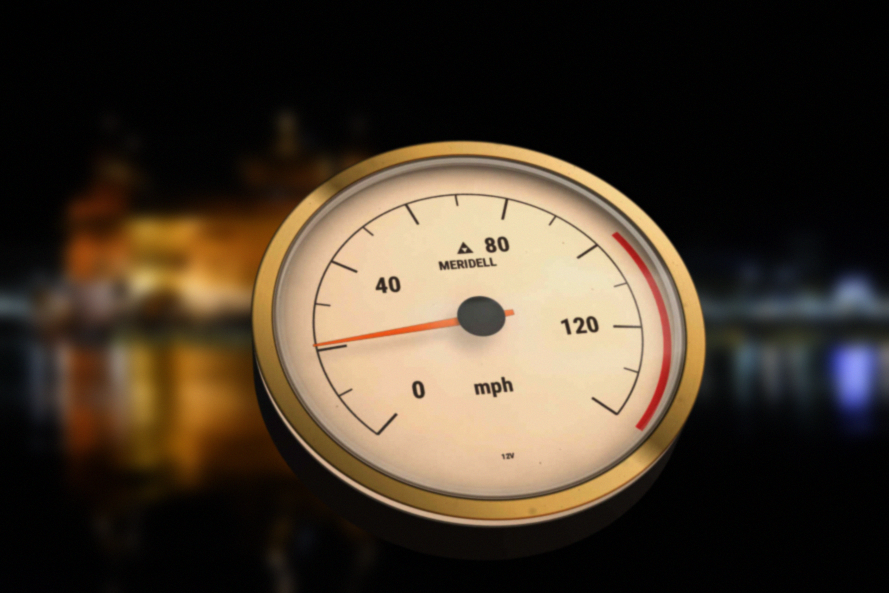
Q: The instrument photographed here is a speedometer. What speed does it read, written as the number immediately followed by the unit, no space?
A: 20mph
